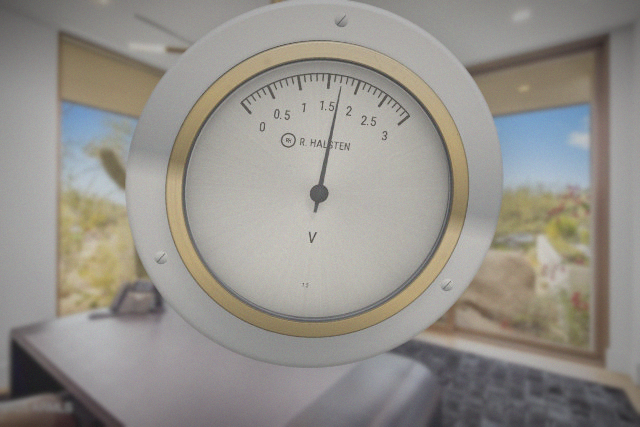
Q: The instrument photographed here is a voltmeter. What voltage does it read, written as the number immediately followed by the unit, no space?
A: 1.7V
